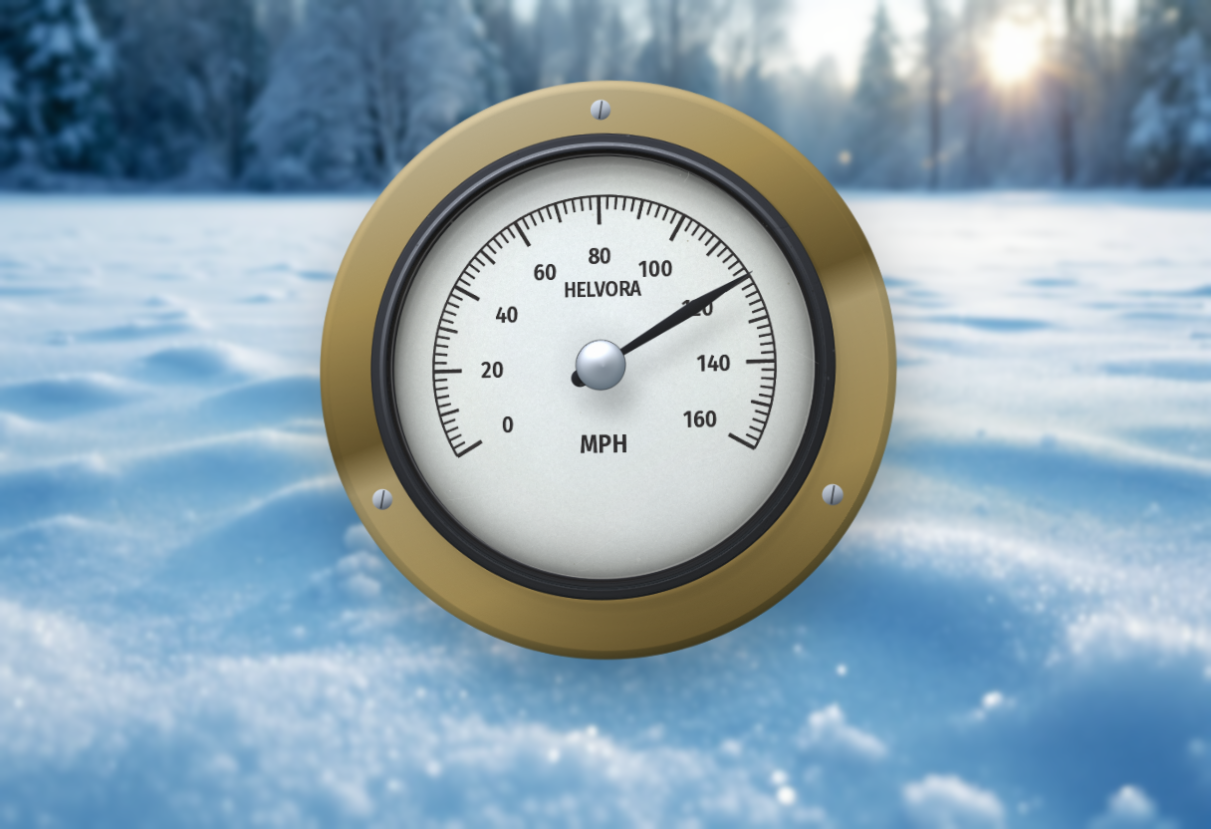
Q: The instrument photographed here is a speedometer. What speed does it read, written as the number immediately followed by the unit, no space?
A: 120mph
